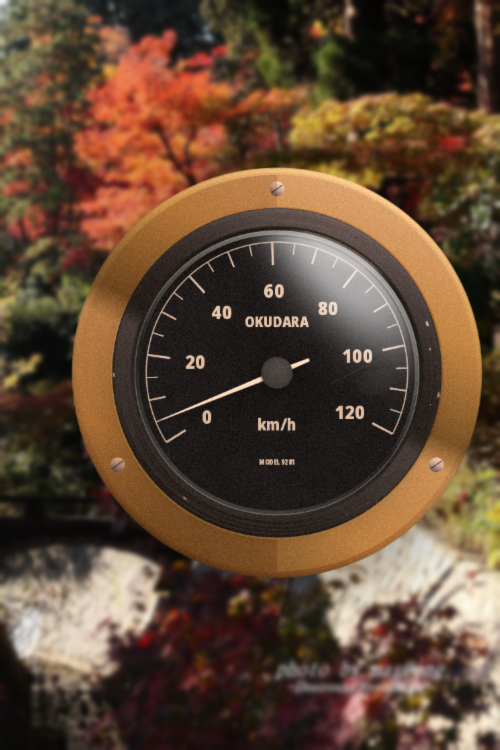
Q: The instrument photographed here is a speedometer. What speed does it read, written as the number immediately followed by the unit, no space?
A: 5km/h
